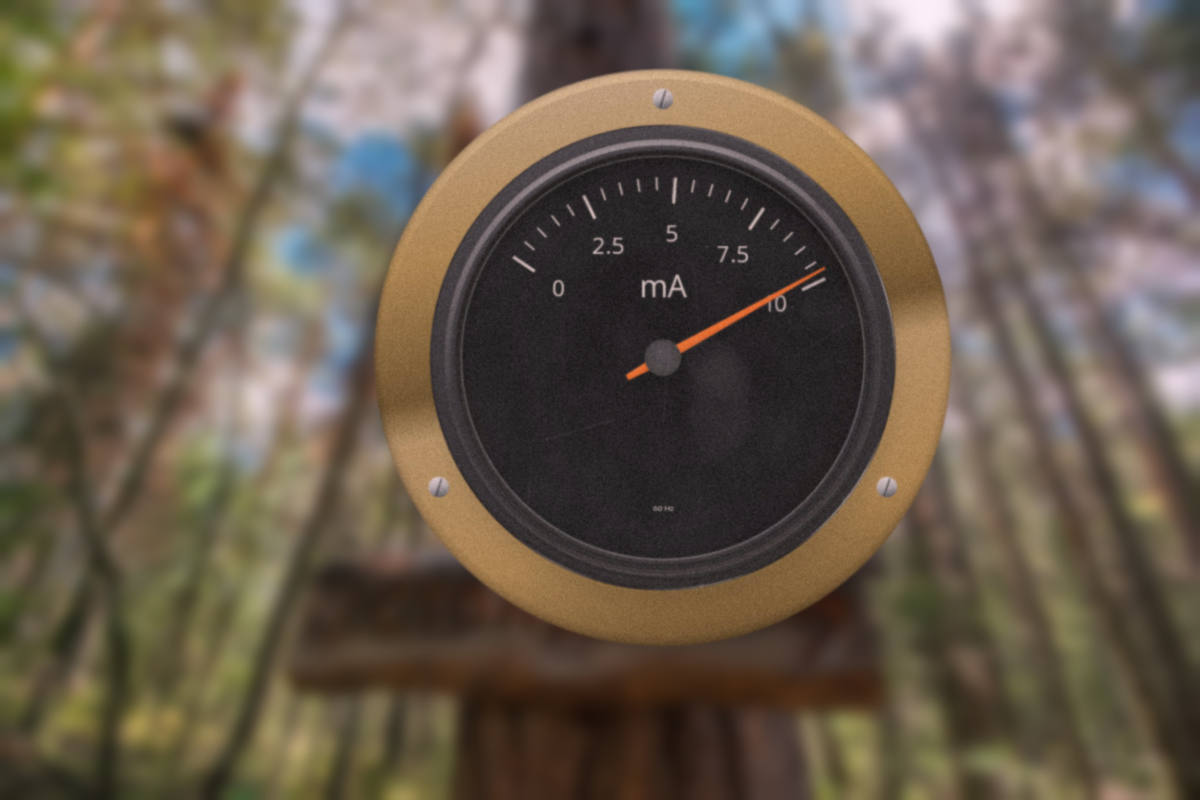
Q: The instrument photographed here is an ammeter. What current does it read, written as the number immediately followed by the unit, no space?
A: 9.75mA
